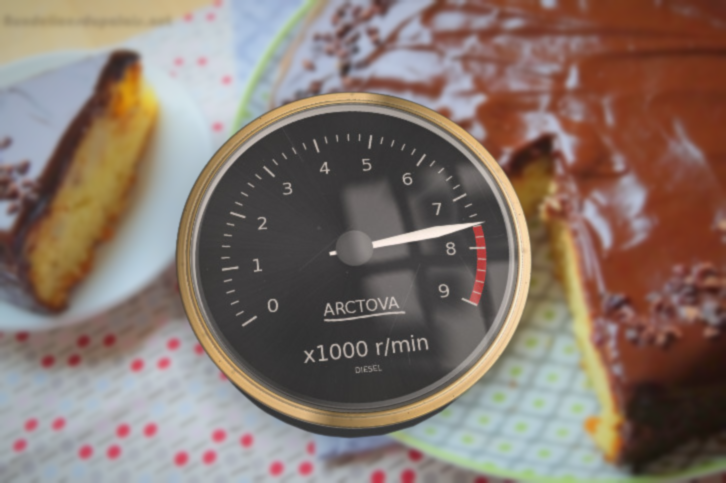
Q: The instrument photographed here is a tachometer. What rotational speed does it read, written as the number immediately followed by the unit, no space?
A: 7600rpm
